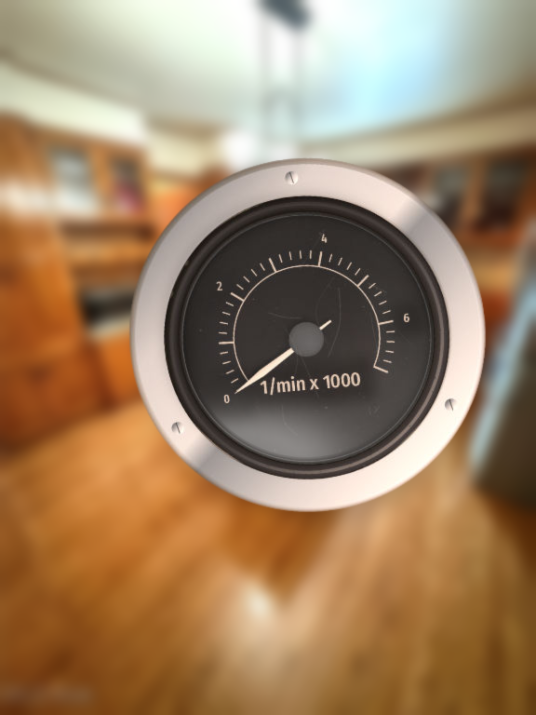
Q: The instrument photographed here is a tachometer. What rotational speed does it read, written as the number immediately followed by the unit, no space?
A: 0rpm
